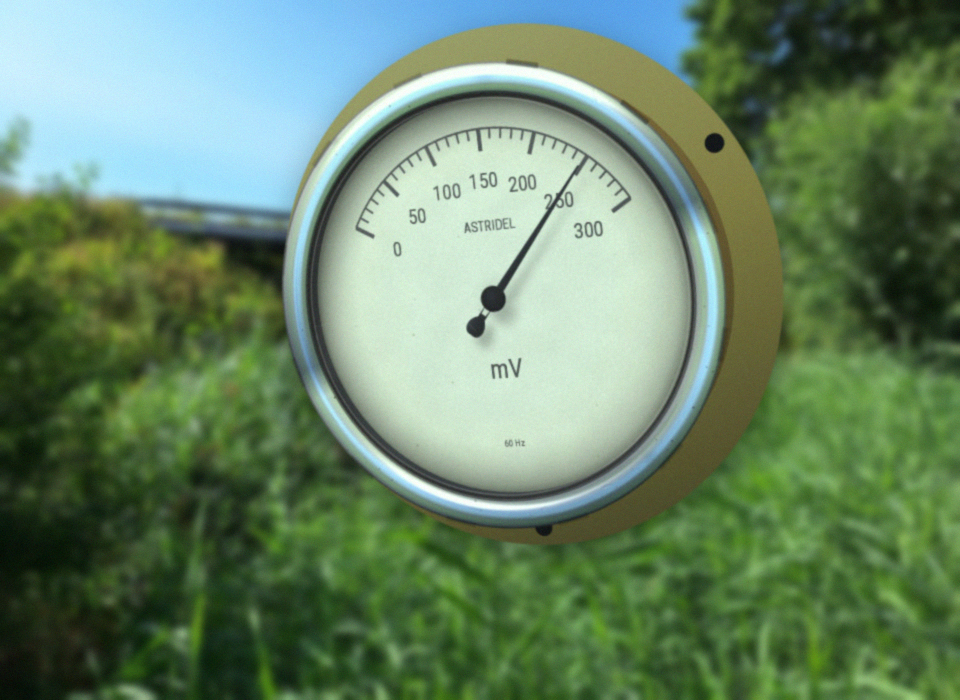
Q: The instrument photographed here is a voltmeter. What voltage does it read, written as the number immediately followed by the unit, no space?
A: 250mV
